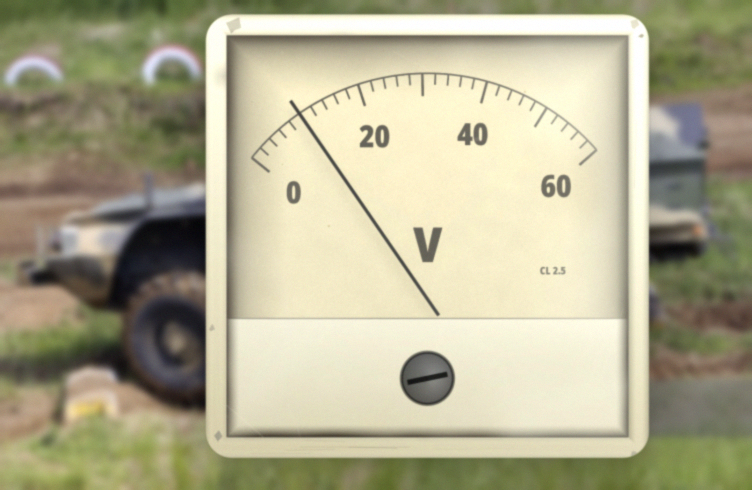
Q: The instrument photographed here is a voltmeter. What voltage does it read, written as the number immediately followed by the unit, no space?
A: 10V
